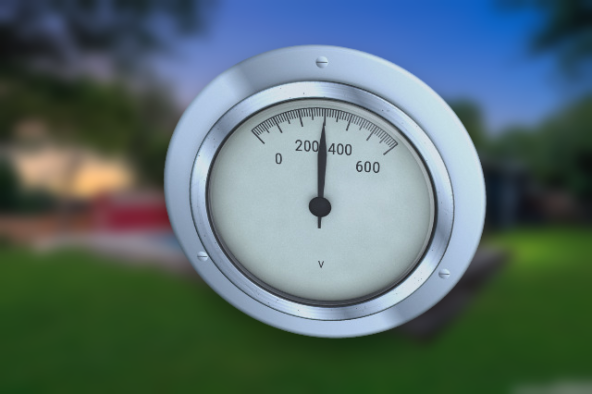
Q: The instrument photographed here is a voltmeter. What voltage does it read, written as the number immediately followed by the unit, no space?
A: 300V
